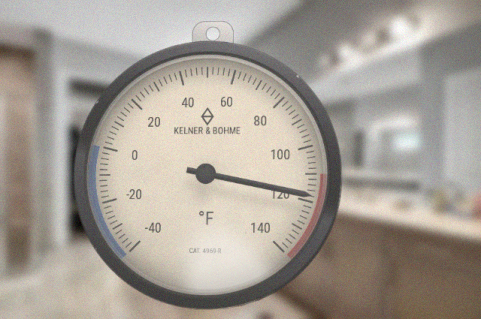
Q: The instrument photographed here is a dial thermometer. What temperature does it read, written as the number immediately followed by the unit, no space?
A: 118°F
